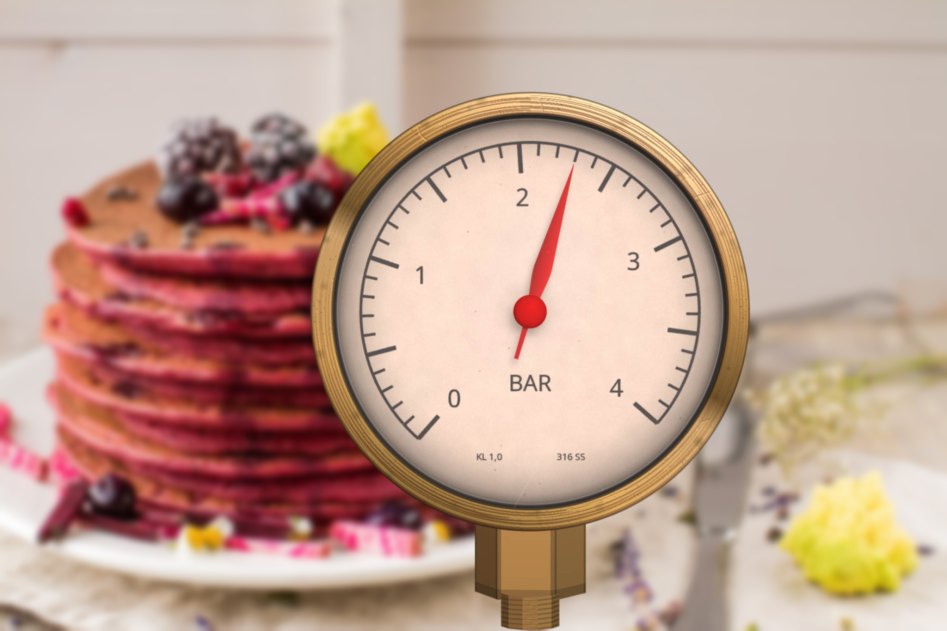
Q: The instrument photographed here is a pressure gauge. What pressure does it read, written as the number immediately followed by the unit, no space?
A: 2.3bar
